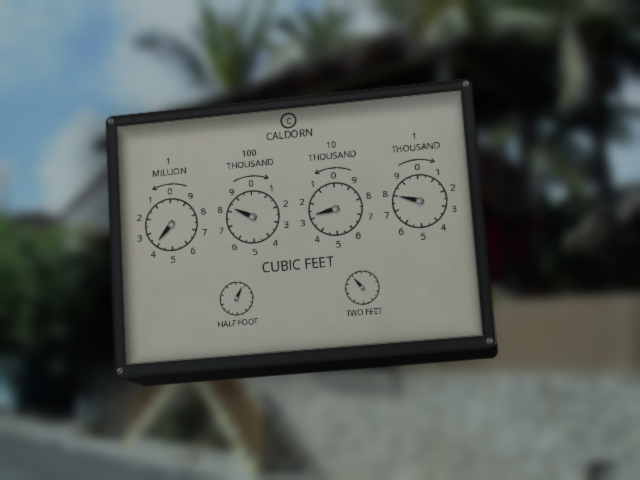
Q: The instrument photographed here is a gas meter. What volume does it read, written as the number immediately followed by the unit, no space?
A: 382800ft³
